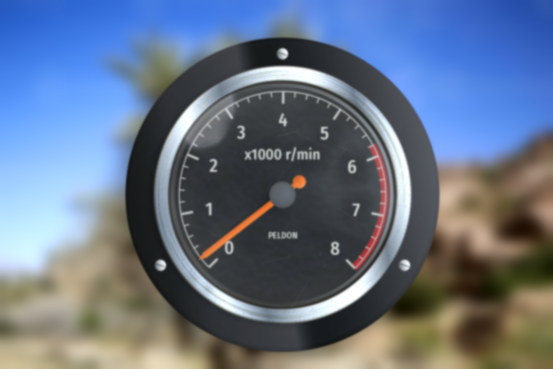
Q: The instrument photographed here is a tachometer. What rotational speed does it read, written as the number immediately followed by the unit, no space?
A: 200rpm
